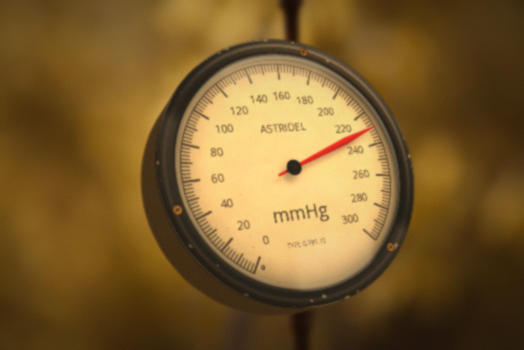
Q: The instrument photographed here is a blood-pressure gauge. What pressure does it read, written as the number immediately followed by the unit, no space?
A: 230mmHg
